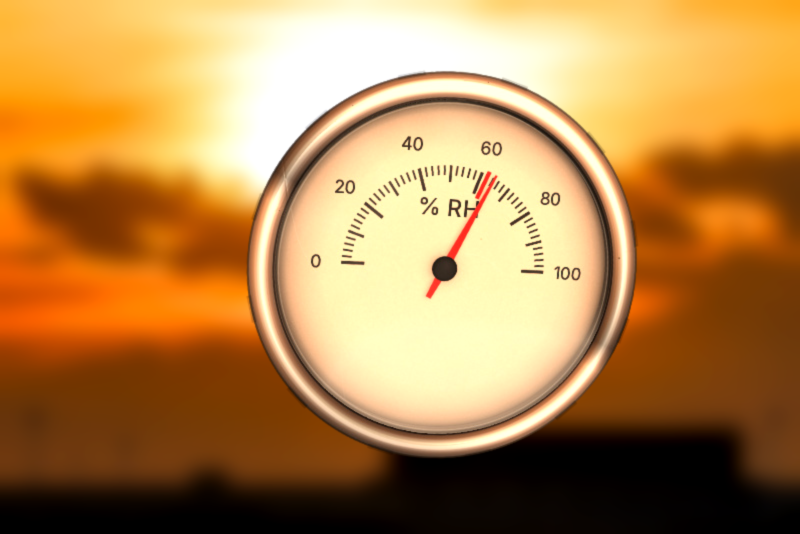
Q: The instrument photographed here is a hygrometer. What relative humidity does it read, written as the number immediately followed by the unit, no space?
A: 64%
